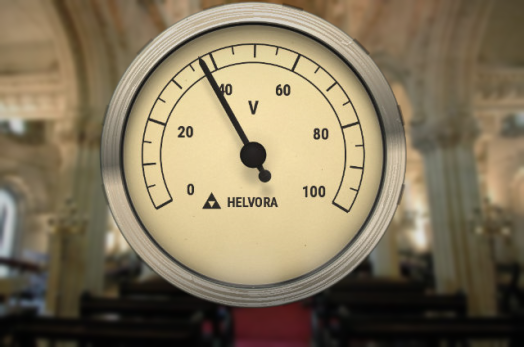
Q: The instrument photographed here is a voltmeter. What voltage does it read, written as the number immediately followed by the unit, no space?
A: 37.5V
